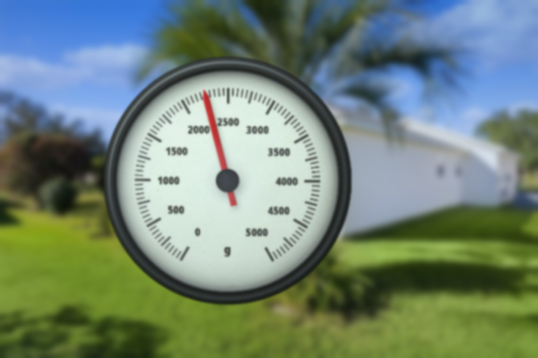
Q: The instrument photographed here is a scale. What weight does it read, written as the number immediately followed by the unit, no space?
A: 2250g
